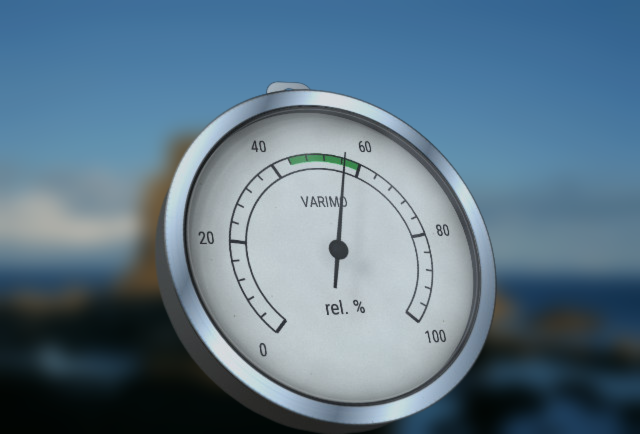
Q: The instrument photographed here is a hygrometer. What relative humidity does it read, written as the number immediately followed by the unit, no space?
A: 56%
